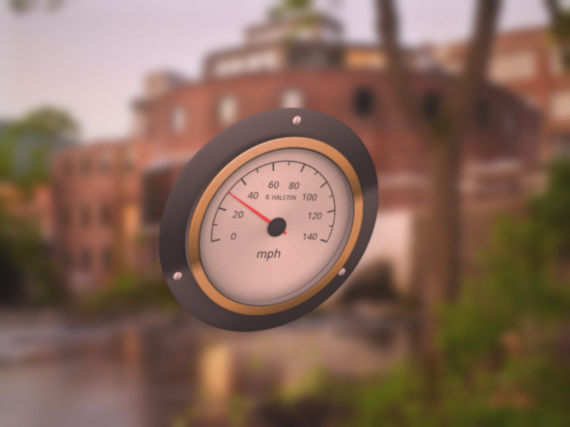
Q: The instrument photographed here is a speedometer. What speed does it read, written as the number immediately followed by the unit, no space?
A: 30mph
